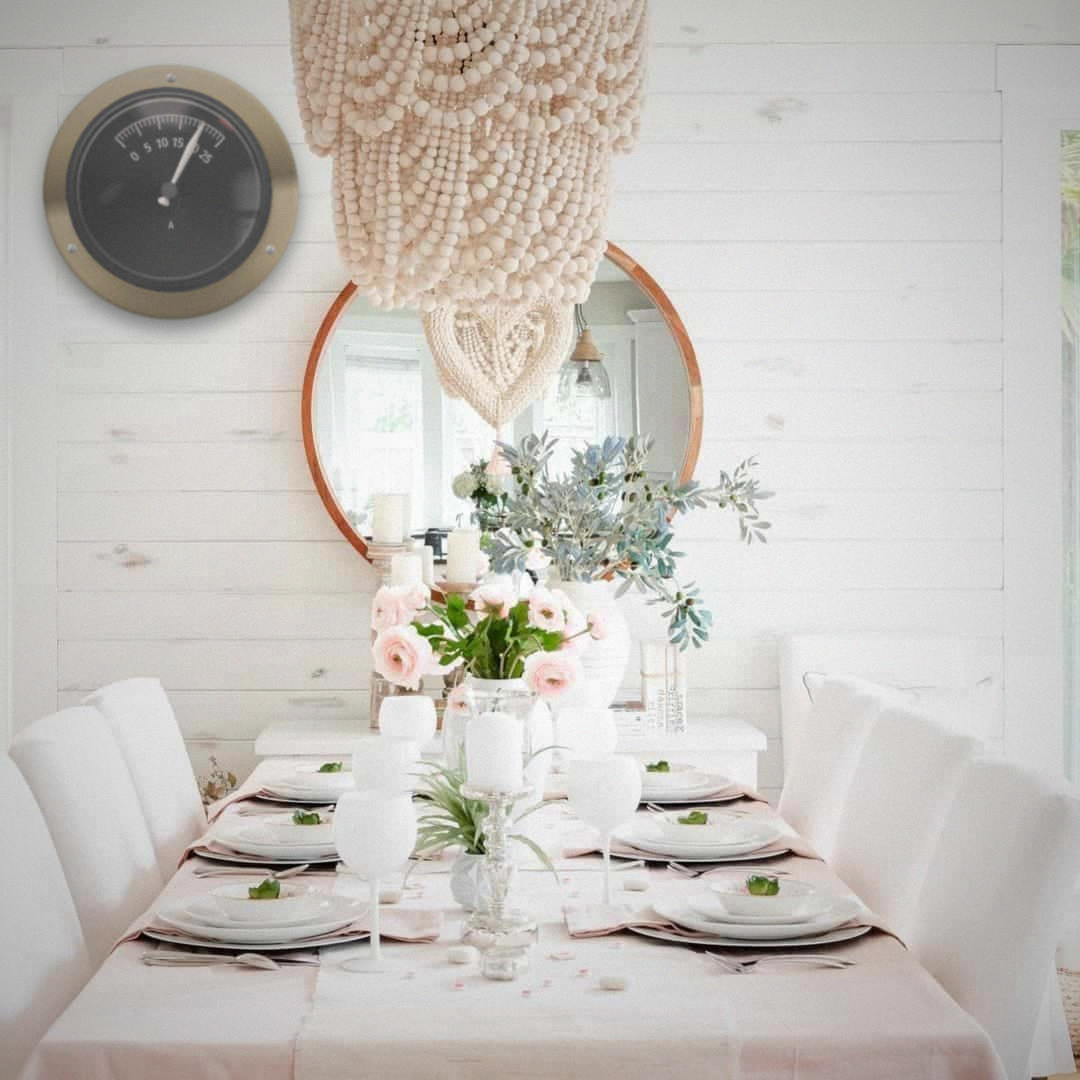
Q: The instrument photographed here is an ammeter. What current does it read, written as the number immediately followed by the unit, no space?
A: 20A
